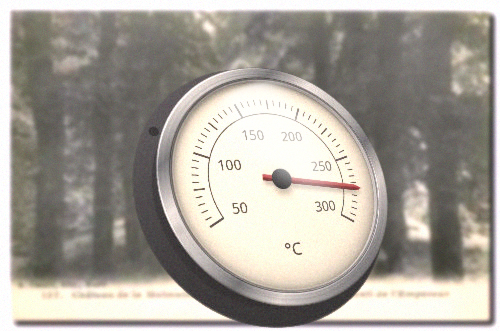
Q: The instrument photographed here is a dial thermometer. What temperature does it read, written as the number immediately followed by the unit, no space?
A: 275°C
